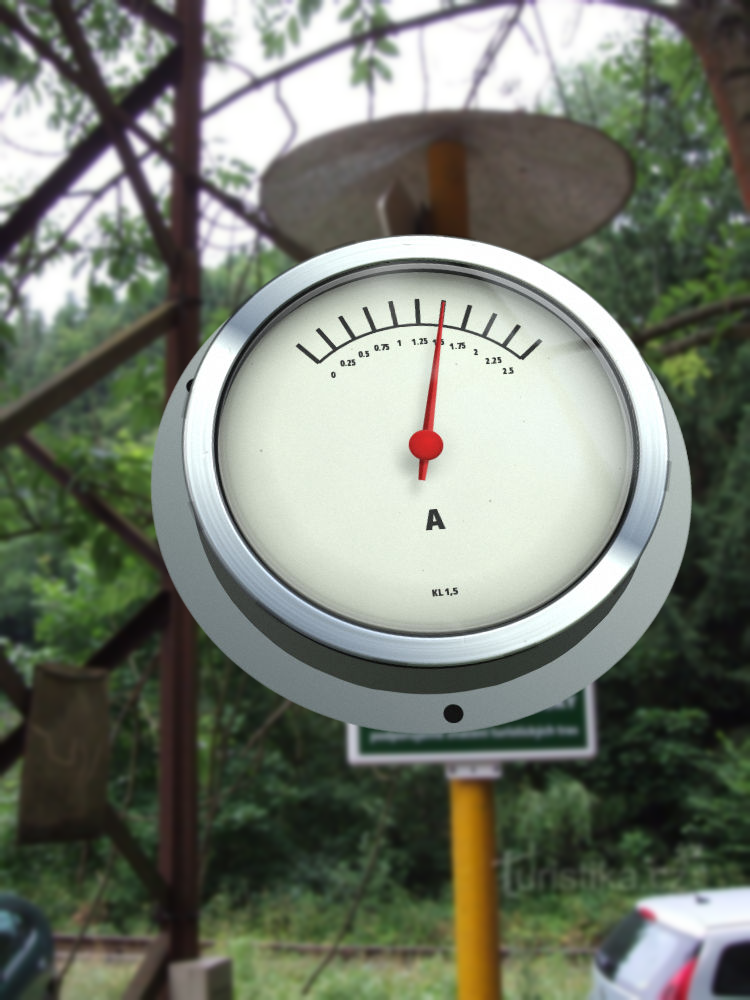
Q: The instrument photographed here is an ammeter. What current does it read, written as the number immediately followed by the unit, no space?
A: 1.5A
